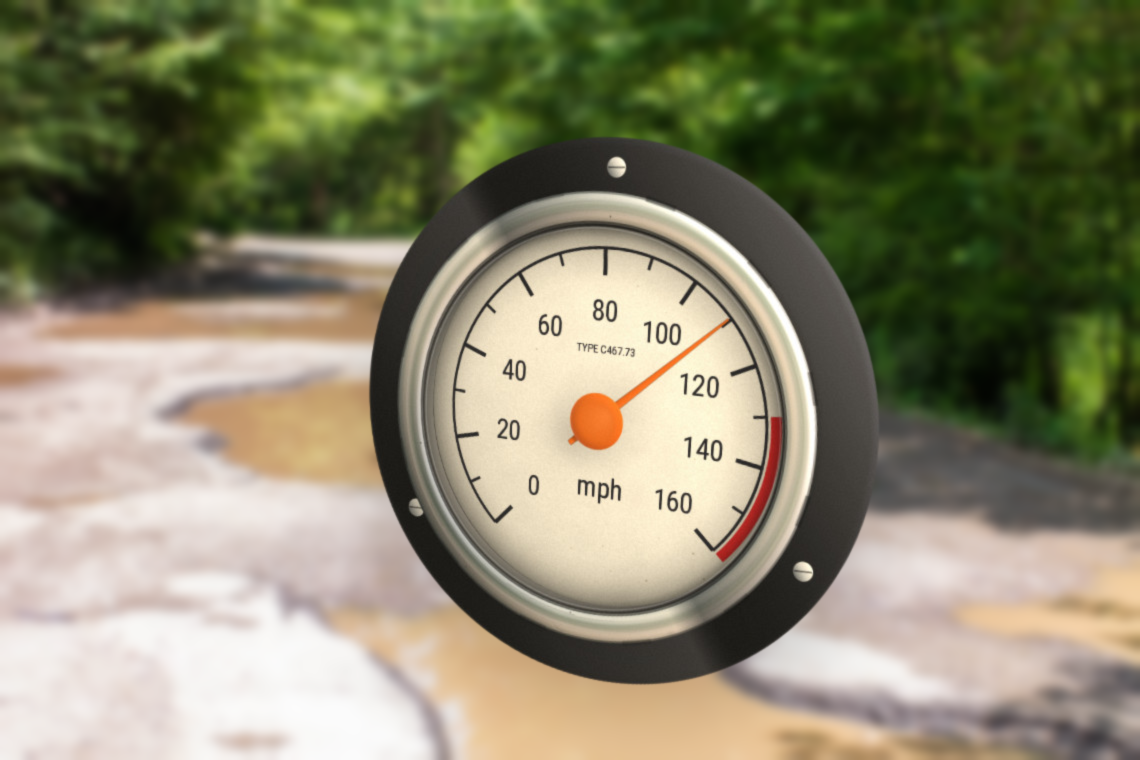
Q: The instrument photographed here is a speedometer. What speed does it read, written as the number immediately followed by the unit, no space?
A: 110mph
